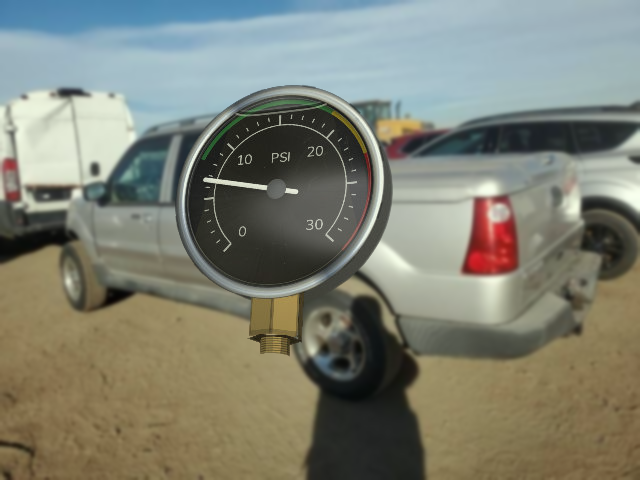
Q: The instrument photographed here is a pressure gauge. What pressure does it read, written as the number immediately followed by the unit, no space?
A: 6.5psi
